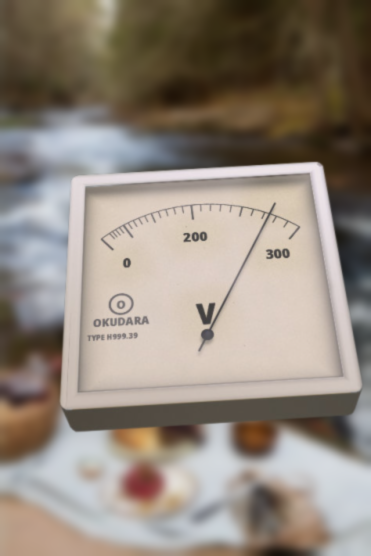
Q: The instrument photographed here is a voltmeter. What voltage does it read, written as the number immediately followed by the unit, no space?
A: 275V
